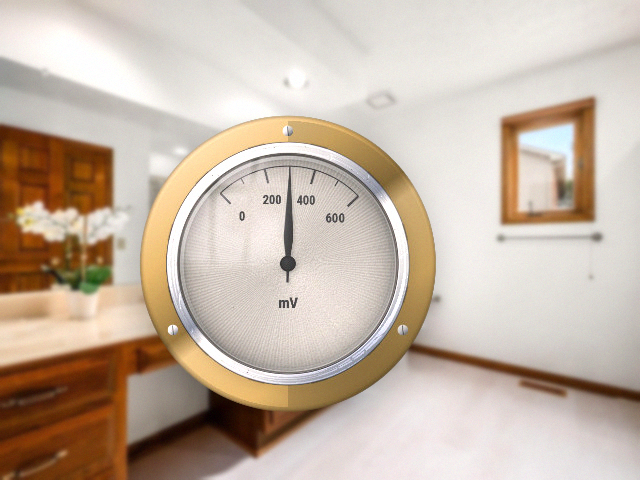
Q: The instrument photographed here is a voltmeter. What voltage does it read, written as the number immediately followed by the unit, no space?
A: 300mV
